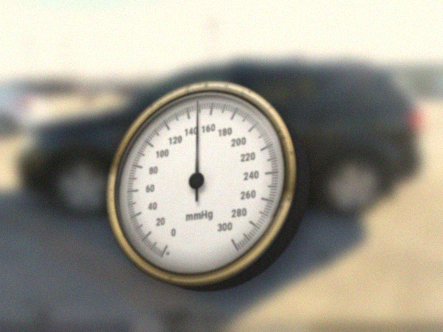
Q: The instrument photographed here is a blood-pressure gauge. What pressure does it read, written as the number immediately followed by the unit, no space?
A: 150mmHg
